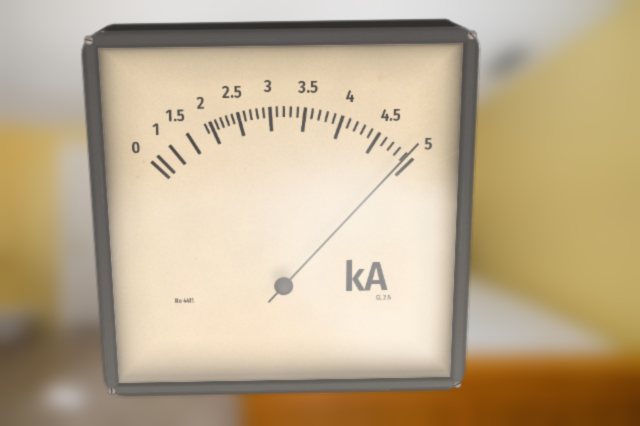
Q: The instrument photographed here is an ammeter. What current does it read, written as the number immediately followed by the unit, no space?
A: 4.9kA
